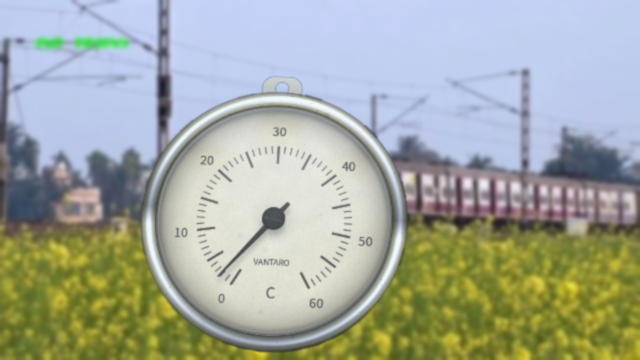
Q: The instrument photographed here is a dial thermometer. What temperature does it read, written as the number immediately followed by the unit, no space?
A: 2°C
